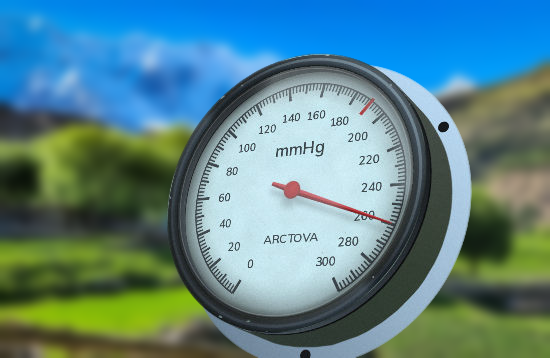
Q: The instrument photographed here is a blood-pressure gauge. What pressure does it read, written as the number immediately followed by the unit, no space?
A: 260mmHg
